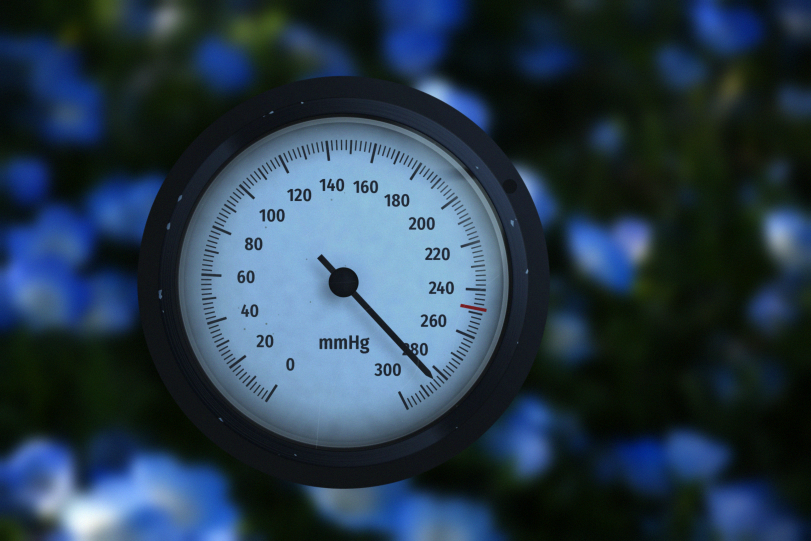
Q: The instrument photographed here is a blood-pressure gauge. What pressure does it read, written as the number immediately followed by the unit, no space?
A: 284mmHg
